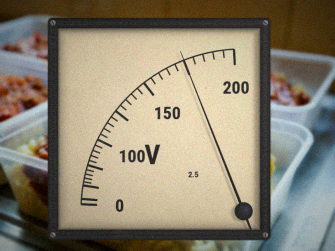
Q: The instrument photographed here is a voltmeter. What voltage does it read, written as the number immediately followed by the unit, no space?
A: 175V
